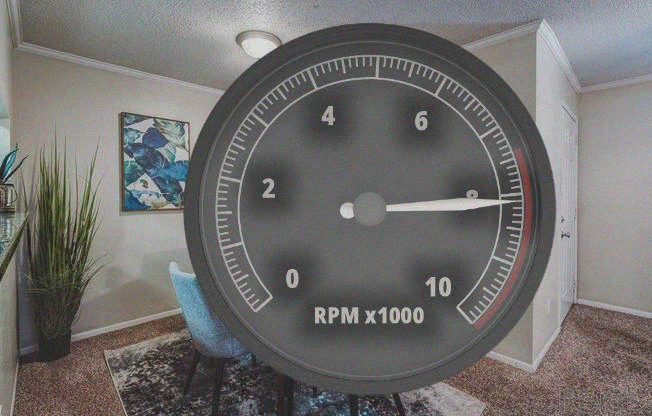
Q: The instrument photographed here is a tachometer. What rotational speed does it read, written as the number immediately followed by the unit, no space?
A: 8100rpm
